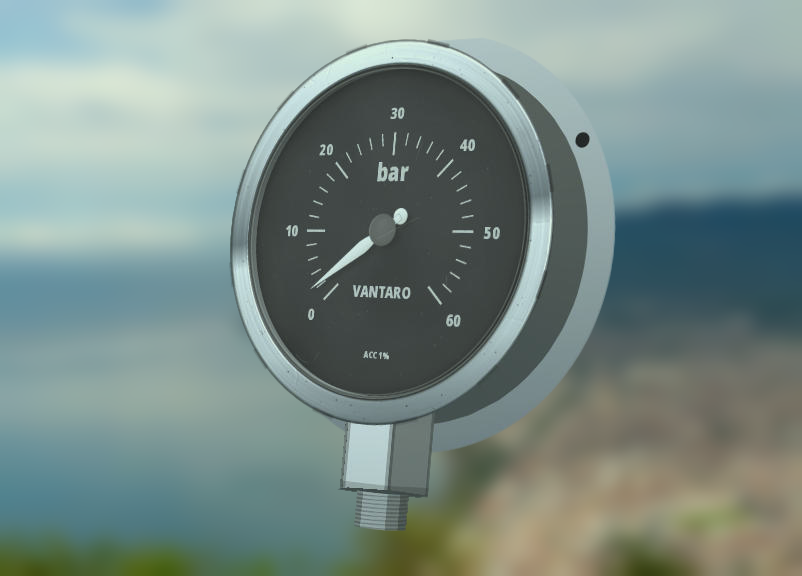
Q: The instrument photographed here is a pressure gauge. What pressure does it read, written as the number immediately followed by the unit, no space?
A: 2bar
